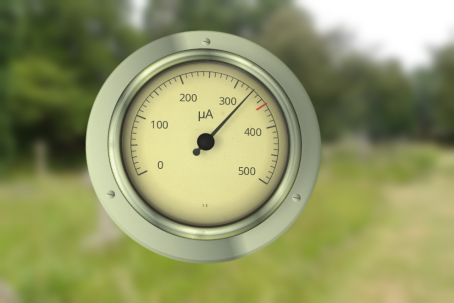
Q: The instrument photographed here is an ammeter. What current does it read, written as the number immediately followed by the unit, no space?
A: 330µA
